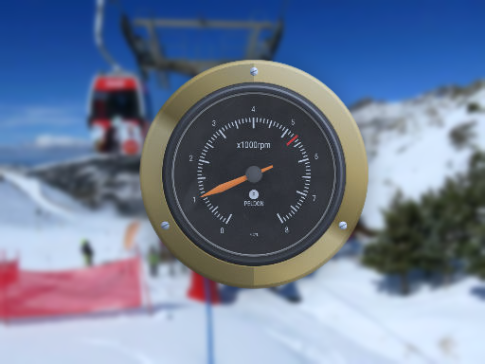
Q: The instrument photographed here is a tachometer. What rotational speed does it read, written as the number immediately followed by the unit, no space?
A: 1000rpm
